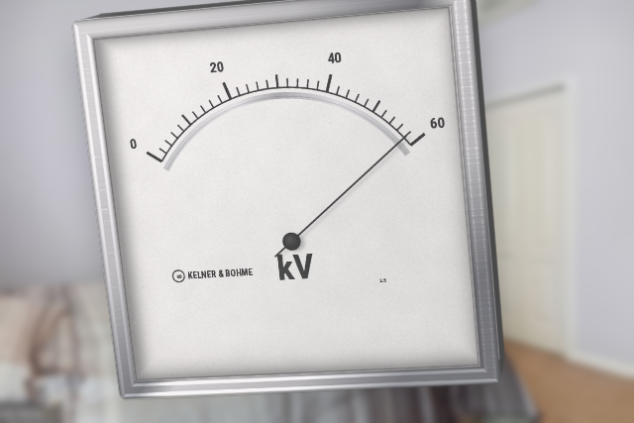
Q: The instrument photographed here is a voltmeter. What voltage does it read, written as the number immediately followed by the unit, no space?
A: 58kV
